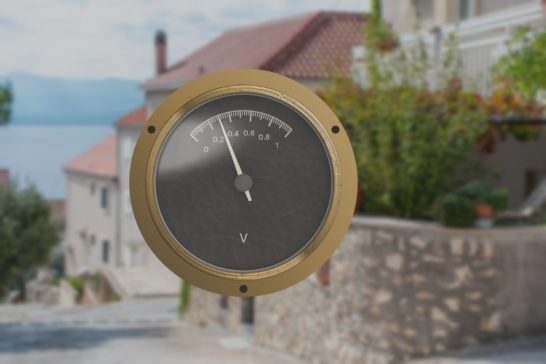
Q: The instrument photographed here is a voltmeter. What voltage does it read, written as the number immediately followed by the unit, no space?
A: 0.3V
